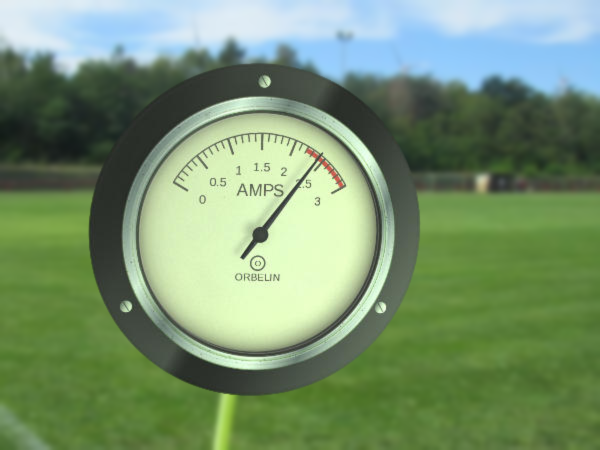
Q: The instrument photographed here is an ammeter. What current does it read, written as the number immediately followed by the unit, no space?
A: 2.4A
